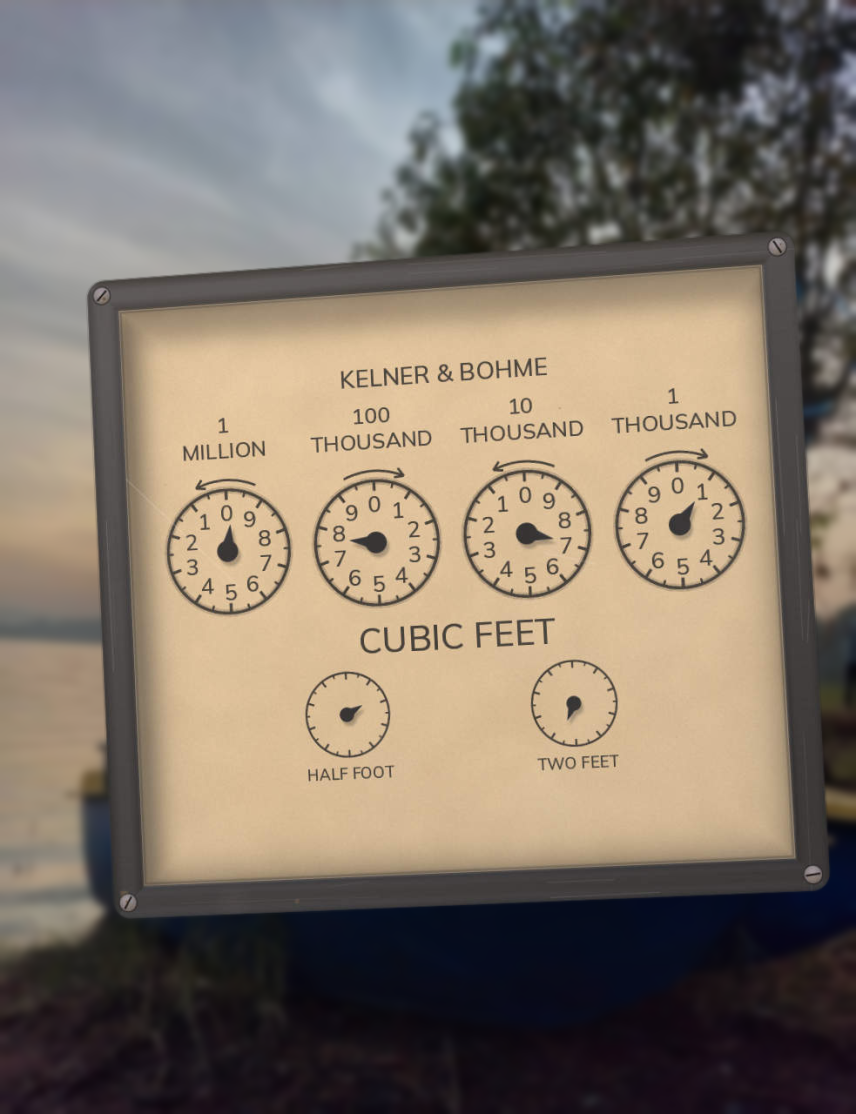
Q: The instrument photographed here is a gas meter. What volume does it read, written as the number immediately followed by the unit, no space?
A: 977100ft³
